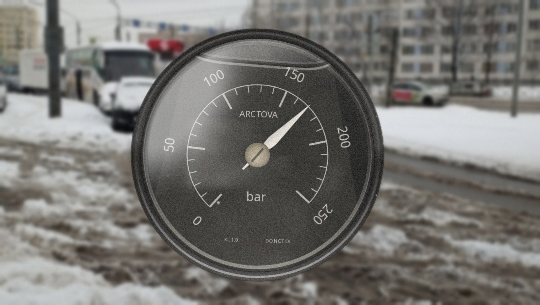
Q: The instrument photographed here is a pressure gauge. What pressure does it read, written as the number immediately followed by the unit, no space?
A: 170bar
